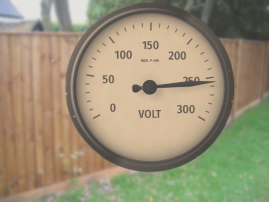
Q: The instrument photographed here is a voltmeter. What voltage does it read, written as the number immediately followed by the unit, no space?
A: 255V
